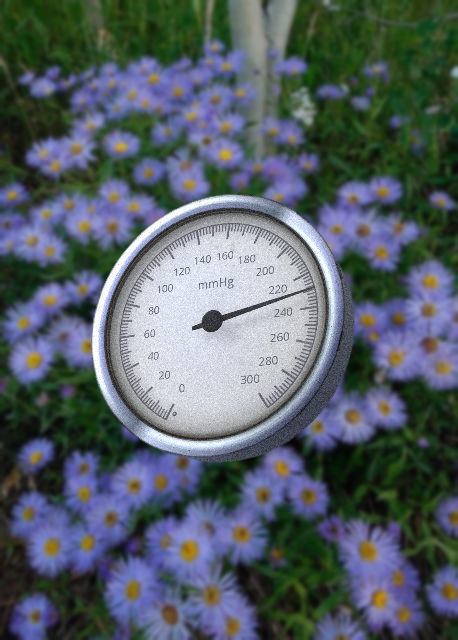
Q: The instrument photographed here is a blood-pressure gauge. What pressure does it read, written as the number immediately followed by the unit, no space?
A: 230mmHg
